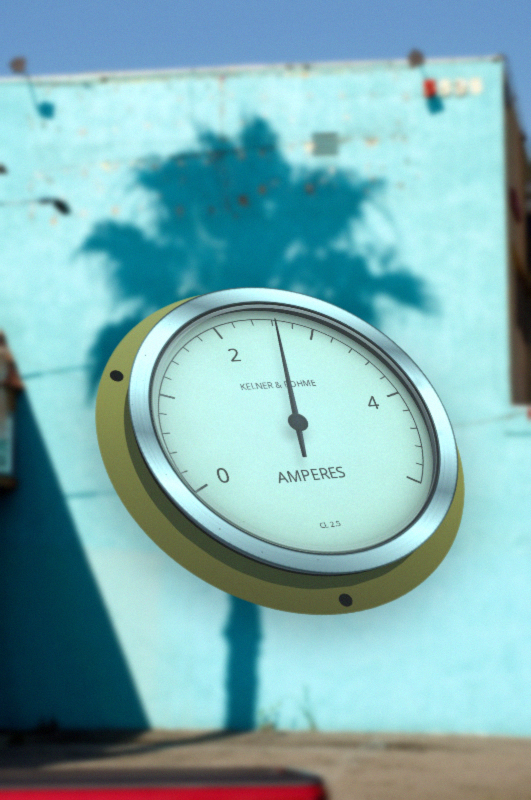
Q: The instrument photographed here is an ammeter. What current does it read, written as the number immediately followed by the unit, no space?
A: 2.6A
